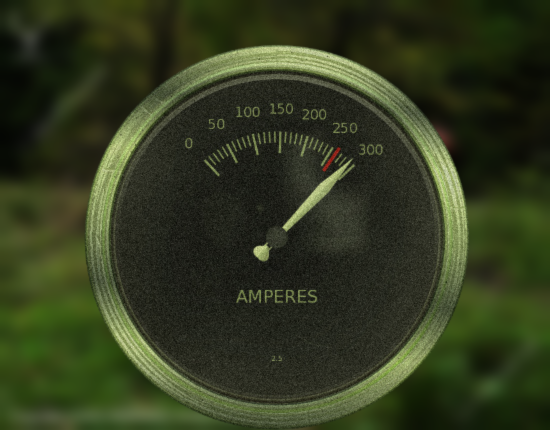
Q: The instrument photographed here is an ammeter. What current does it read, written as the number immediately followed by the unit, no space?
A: 290A
